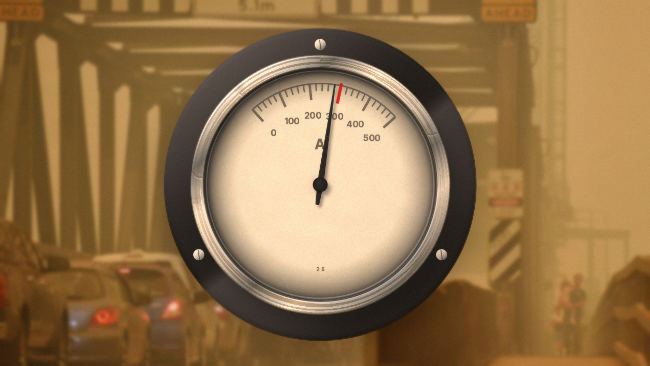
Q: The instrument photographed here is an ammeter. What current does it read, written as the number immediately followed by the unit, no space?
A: 280A
